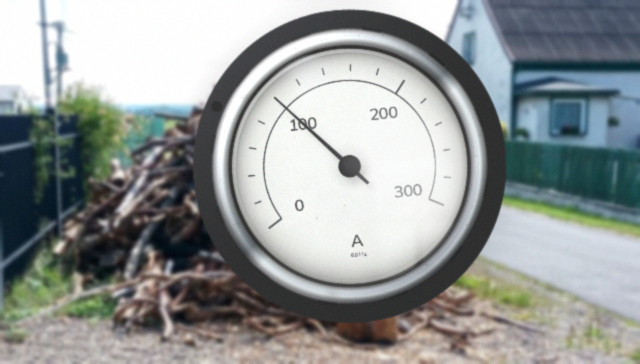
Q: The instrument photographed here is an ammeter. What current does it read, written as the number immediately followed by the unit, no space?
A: 100A
